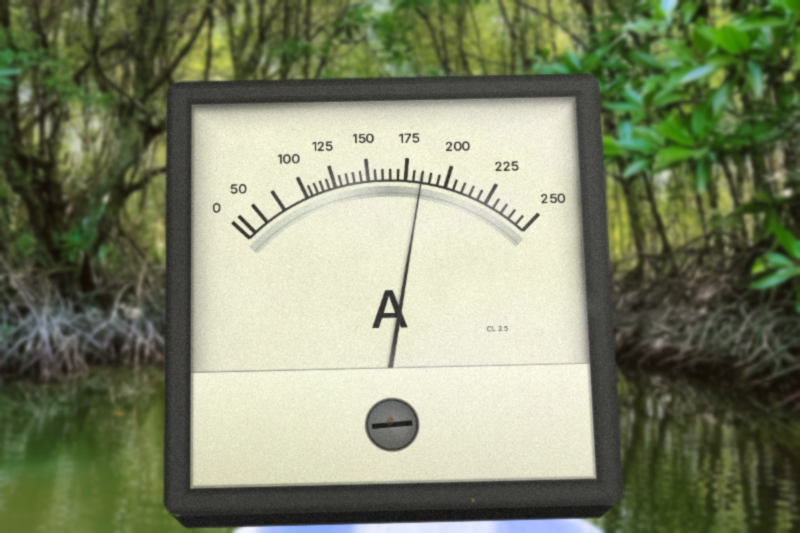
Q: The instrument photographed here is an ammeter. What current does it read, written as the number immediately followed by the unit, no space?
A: 185A
